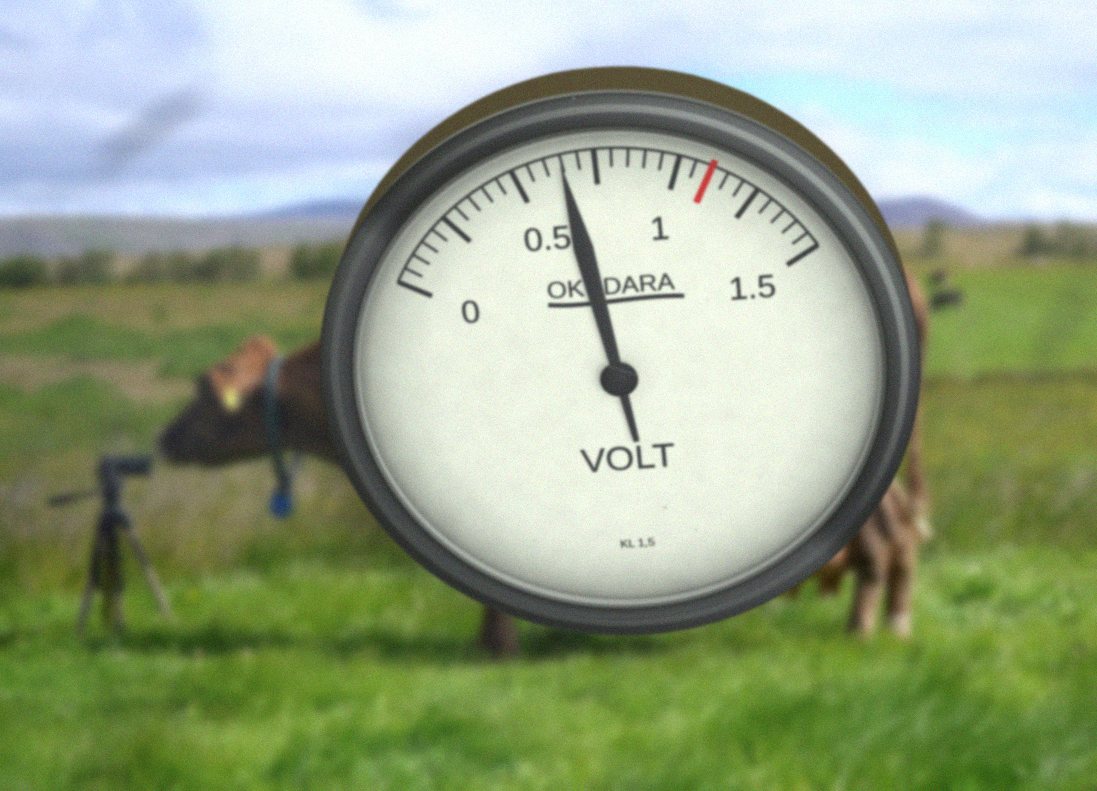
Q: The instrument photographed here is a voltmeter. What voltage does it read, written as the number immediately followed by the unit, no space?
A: 0.65V
